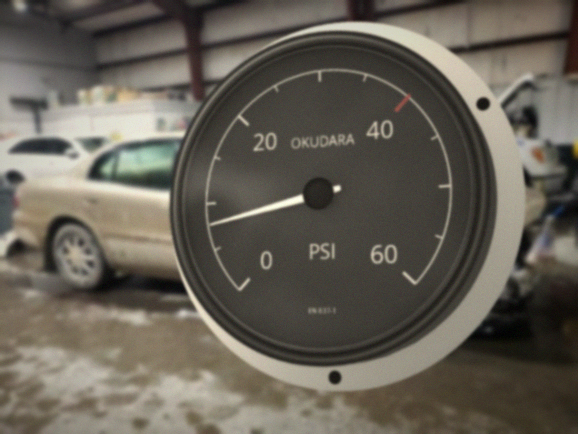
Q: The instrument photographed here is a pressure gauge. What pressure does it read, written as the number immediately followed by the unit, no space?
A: 7.5psi
